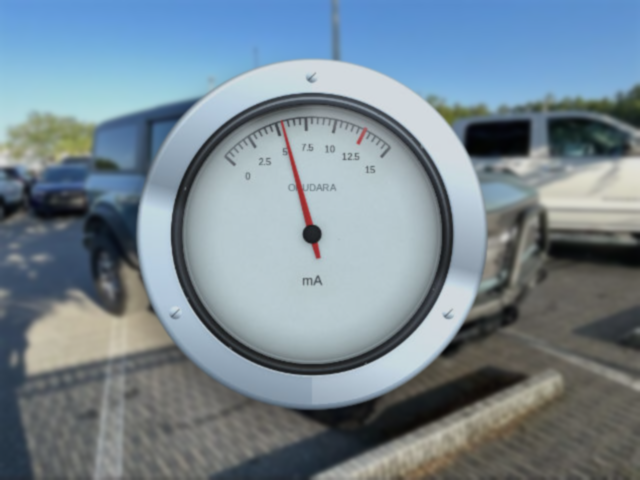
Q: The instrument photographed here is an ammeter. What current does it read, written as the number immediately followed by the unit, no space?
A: 5.5mA
